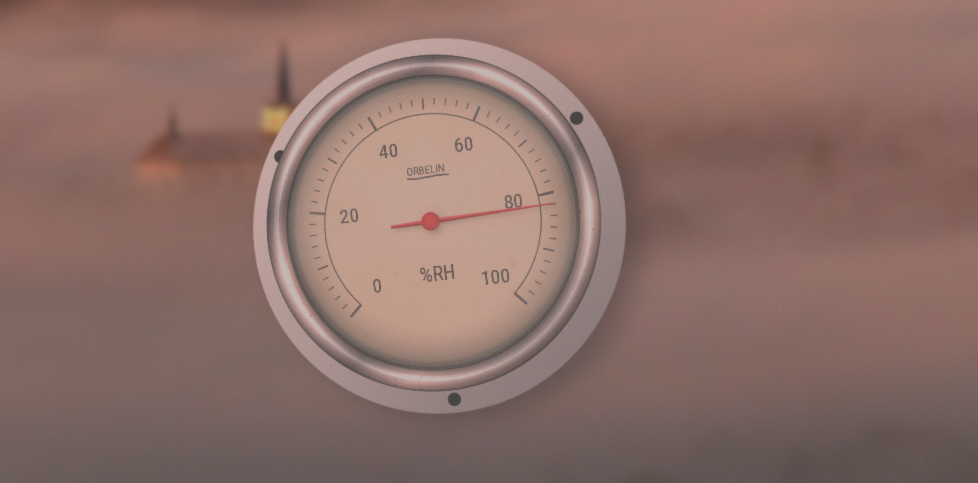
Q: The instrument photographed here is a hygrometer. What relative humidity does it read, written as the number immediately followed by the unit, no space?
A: 82%
